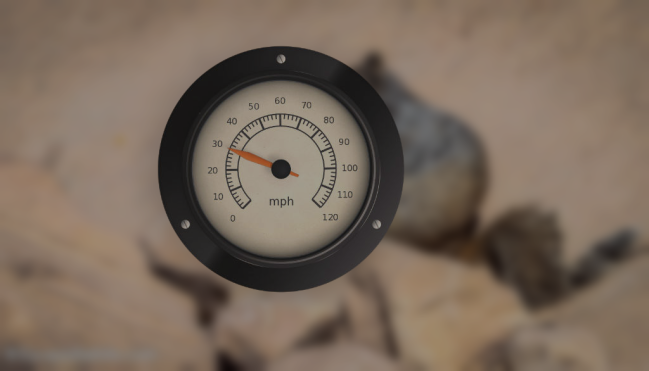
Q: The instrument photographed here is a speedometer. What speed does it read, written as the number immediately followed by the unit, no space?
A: 30mph
